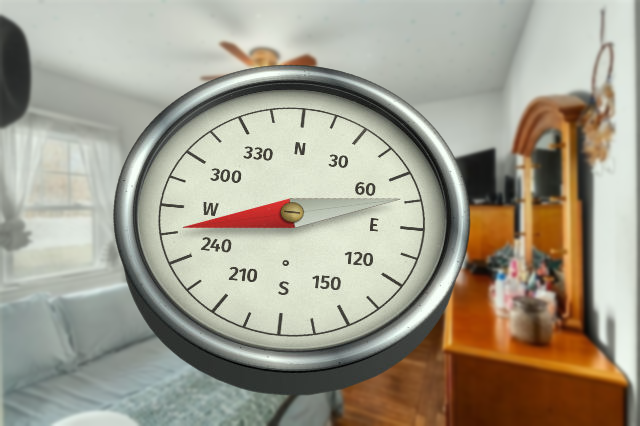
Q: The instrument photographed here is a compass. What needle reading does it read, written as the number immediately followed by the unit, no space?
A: 255°
